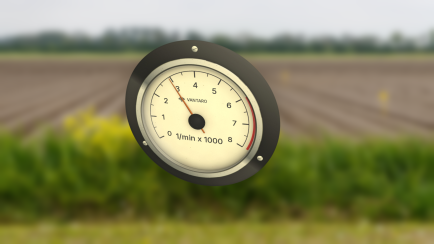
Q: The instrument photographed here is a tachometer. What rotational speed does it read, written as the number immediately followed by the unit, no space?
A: 3000rpm
